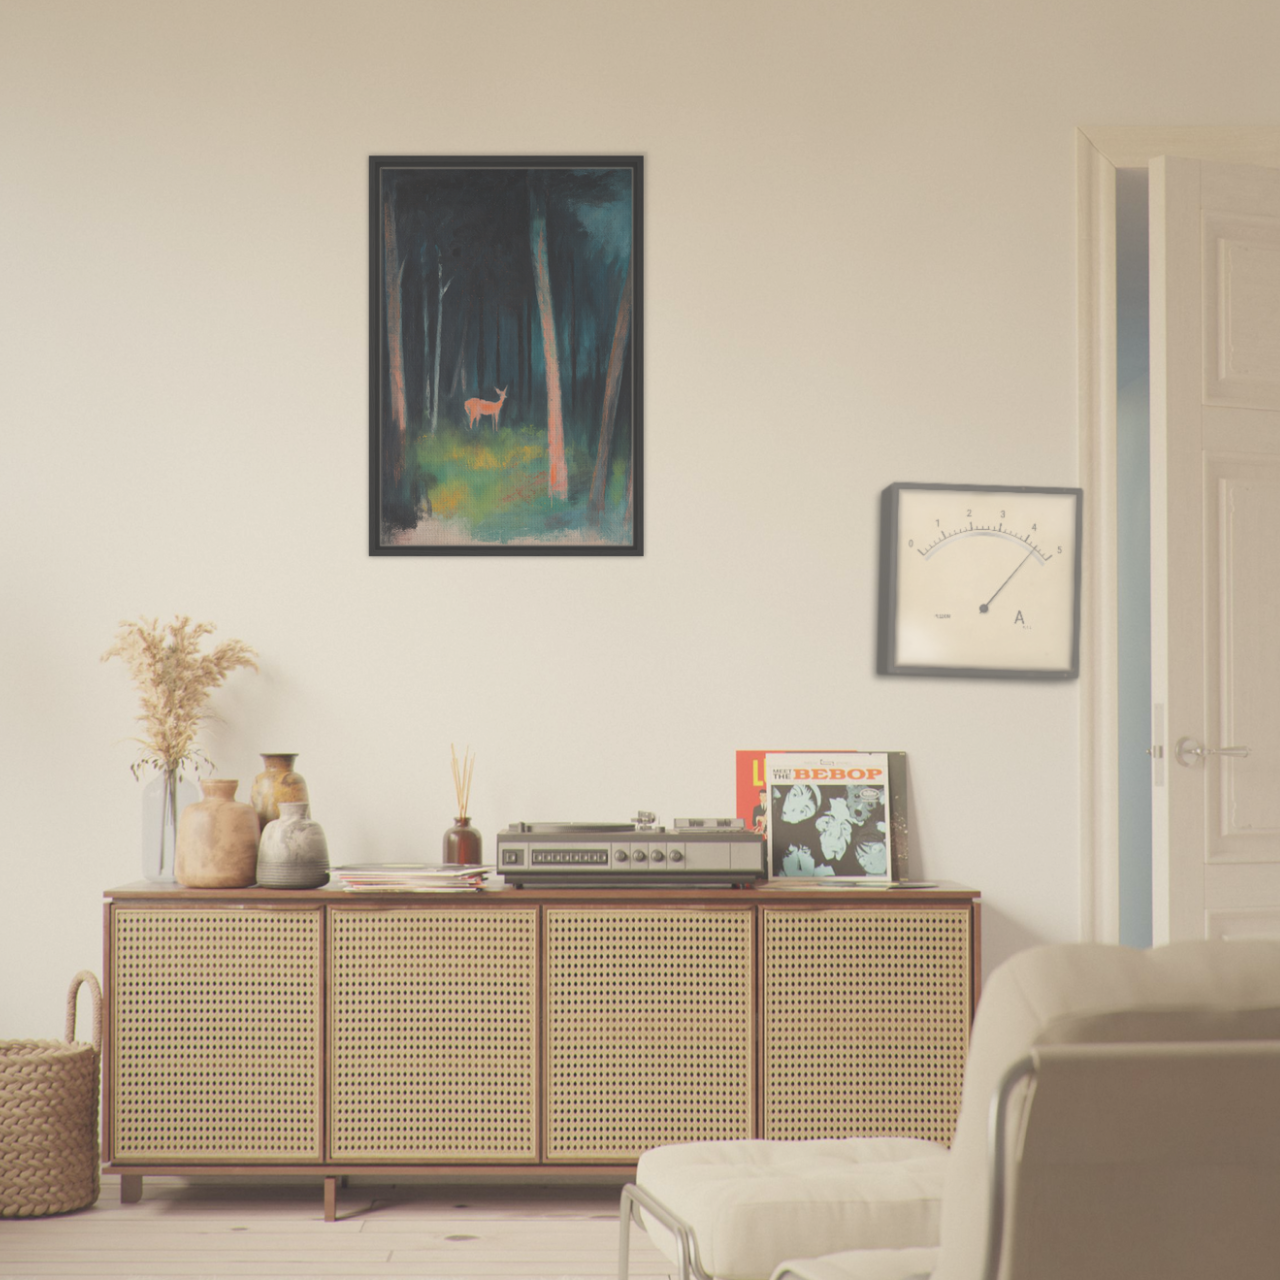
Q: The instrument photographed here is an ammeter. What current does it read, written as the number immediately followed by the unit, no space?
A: 4.4A
